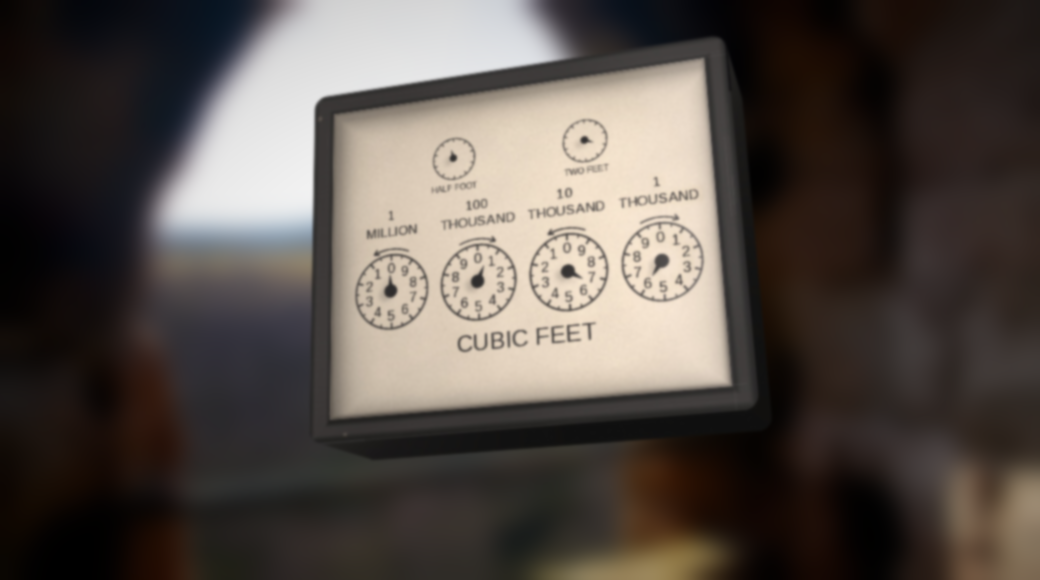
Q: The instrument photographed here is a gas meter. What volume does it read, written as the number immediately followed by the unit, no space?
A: 6600ft³
